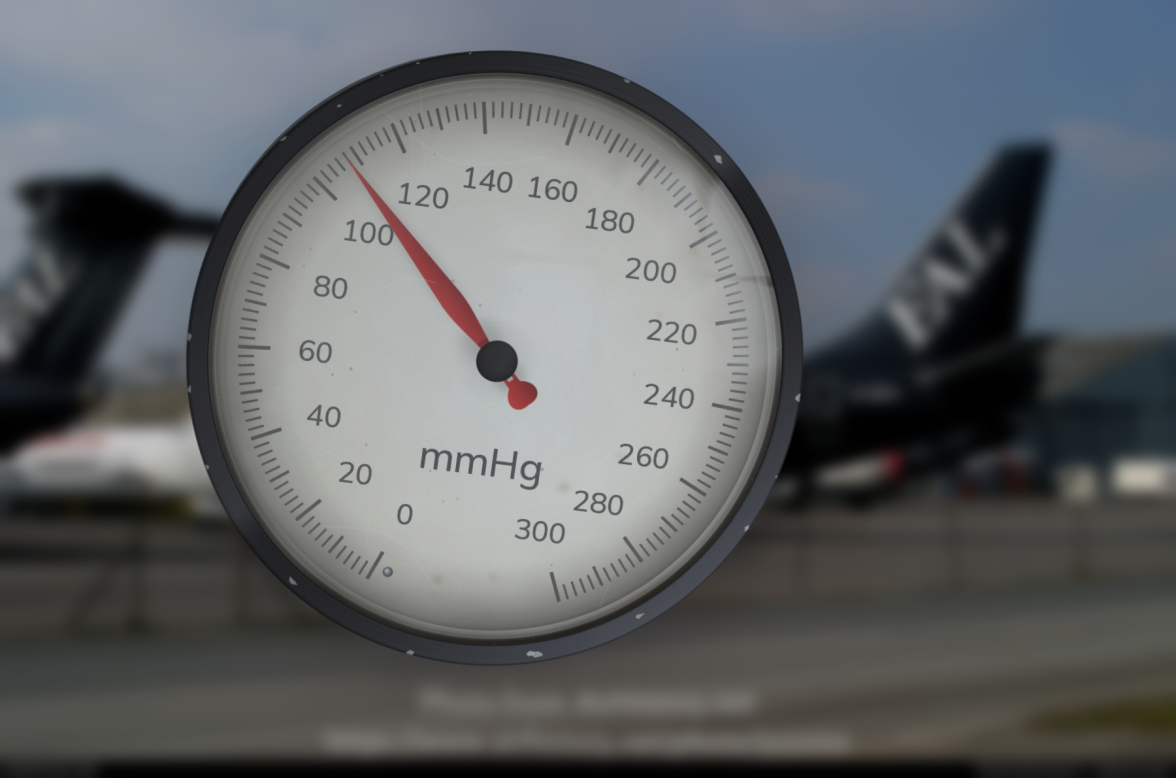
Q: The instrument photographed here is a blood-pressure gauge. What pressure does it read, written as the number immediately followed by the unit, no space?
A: 108mmHg
